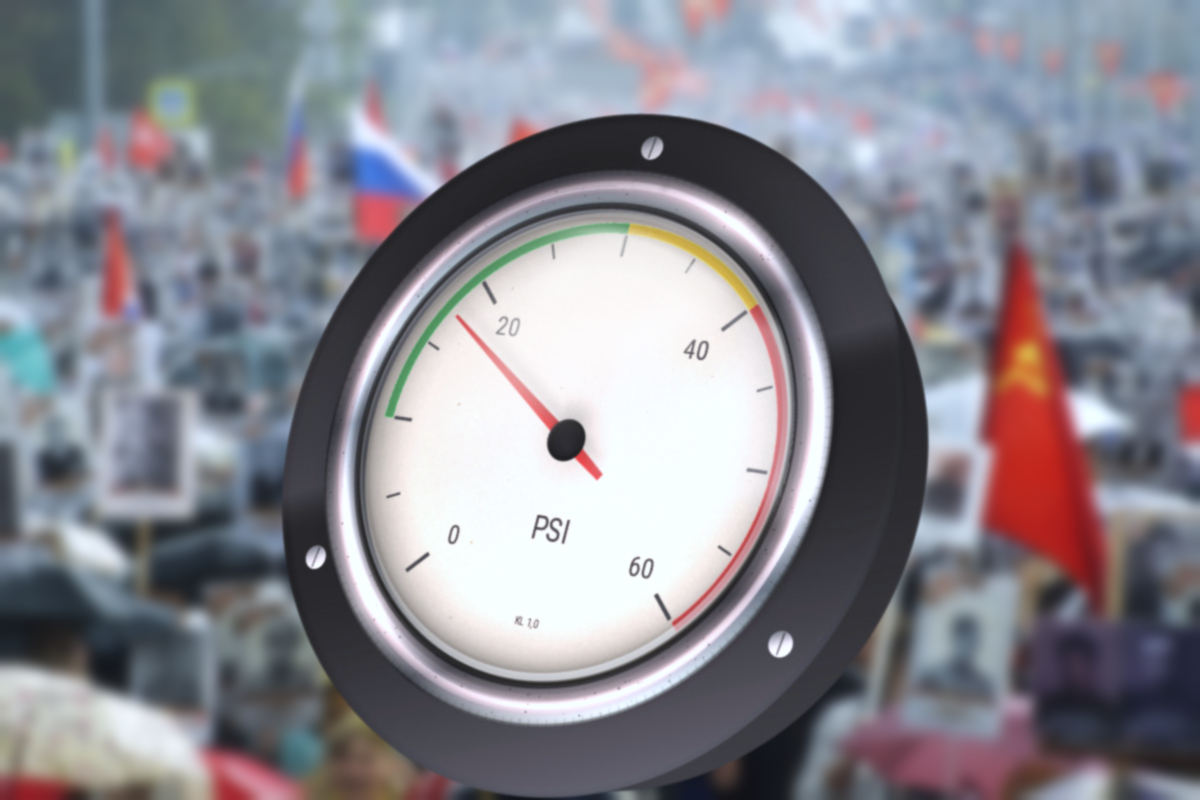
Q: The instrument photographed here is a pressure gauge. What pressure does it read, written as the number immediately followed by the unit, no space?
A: 17.5psi
